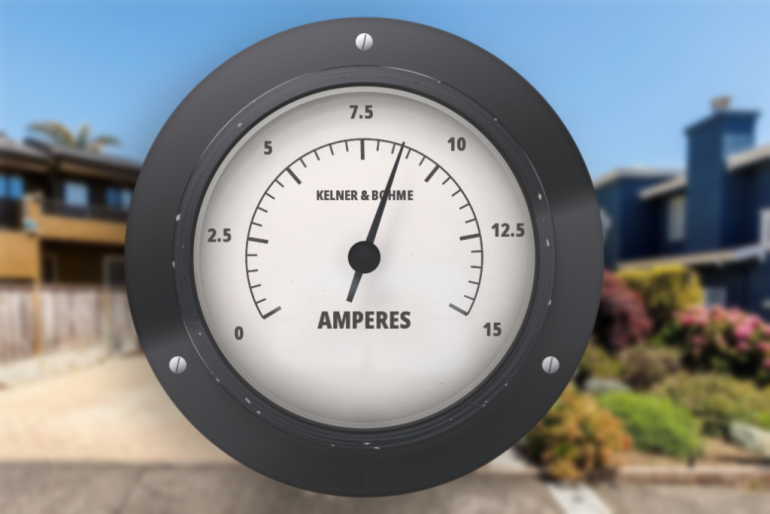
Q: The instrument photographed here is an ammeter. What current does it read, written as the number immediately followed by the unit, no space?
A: 8.75A
